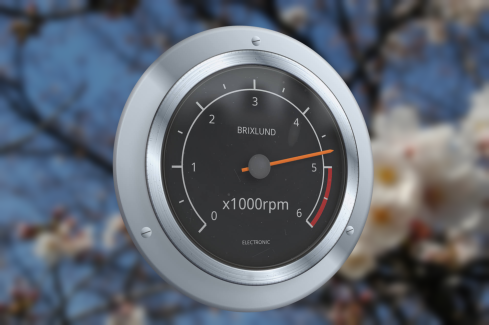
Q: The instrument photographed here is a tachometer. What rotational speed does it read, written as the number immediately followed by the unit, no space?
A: 4750rpm
